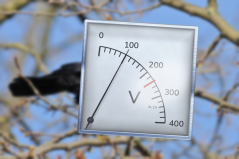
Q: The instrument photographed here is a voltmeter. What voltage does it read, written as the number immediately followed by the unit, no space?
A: 100V
